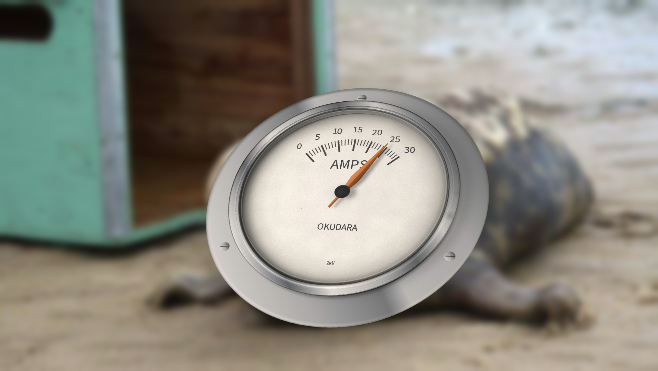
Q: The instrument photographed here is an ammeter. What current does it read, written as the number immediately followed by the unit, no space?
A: 25A
